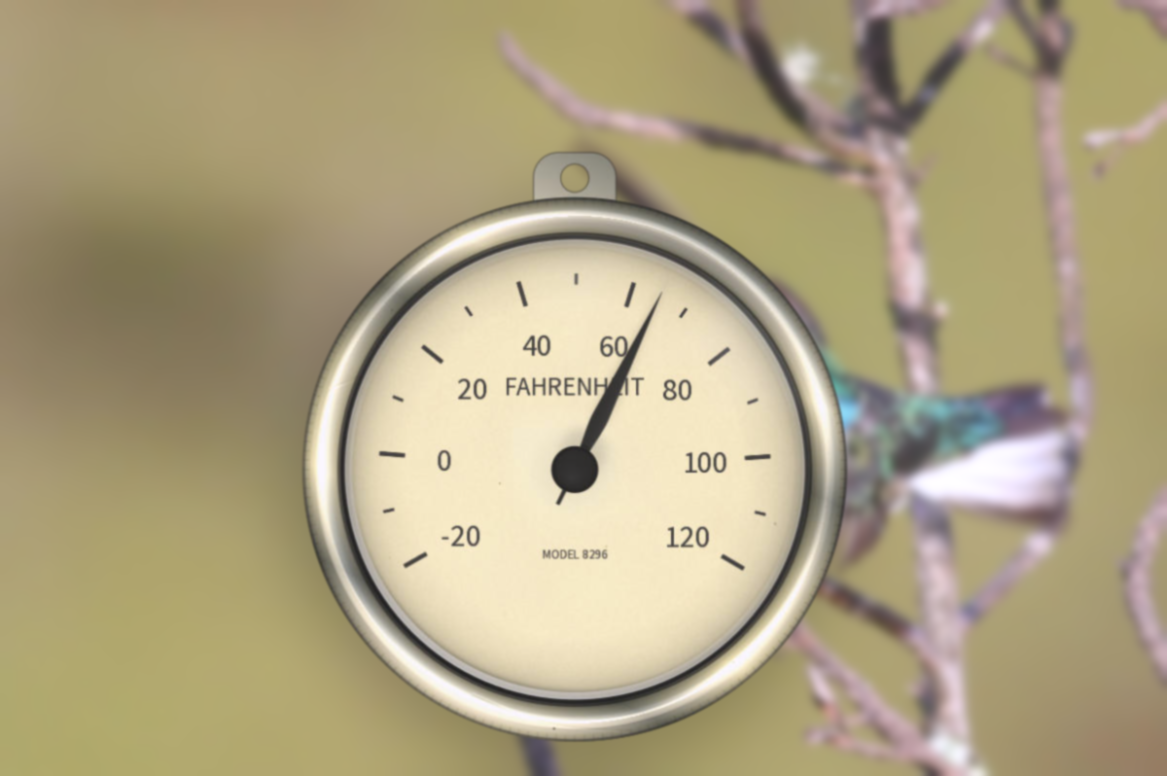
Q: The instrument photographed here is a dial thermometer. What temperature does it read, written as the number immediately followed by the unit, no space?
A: 65°F
